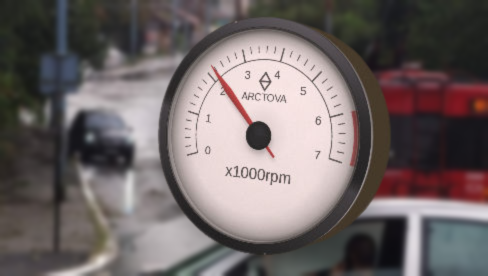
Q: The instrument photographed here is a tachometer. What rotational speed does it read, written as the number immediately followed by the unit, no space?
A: 2200rpm
